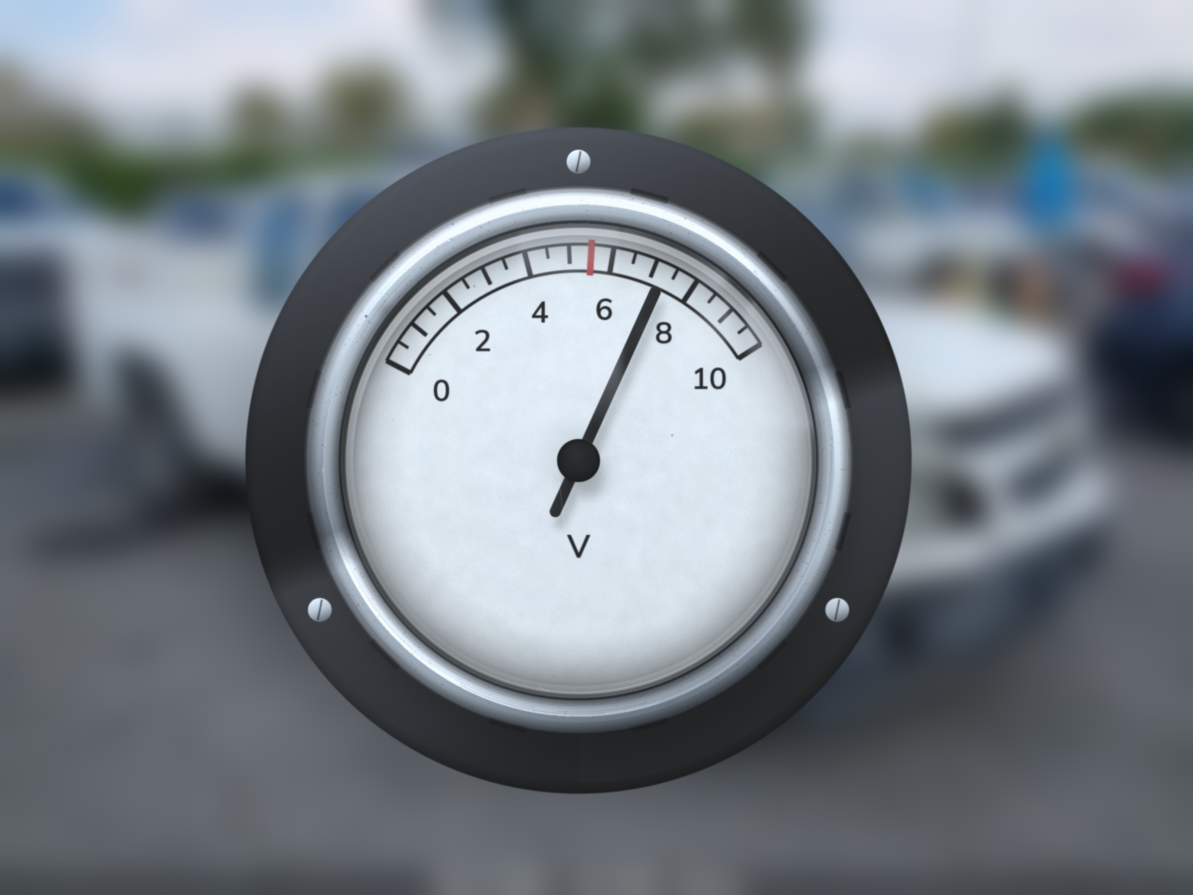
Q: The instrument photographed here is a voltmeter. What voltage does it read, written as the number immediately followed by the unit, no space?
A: 7.25V
